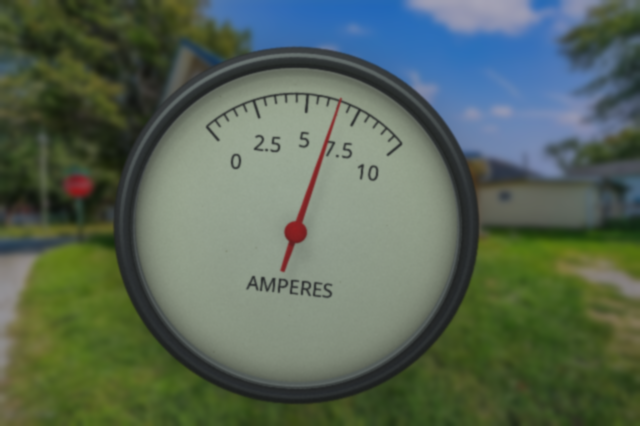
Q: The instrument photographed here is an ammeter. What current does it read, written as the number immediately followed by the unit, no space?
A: 6.5A
